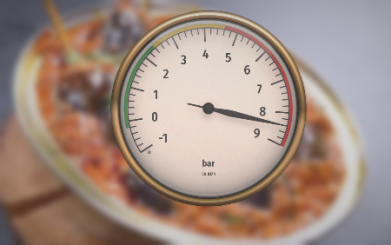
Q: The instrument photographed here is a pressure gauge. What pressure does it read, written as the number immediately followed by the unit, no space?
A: 8.4bar
